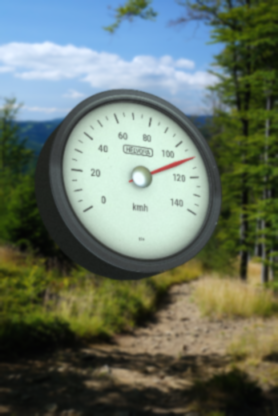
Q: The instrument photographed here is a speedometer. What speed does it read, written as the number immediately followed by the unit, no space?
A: 110km/h
